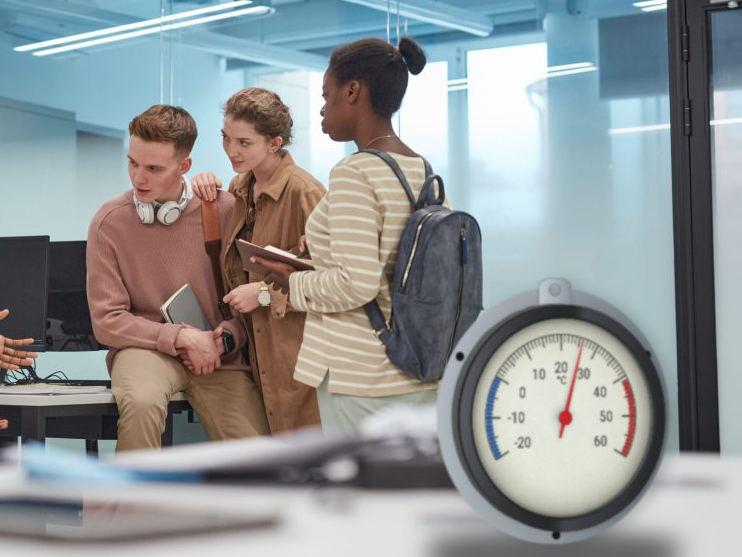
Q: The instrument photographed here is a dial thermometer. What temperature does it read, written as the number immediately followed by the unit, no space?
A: 25°C
